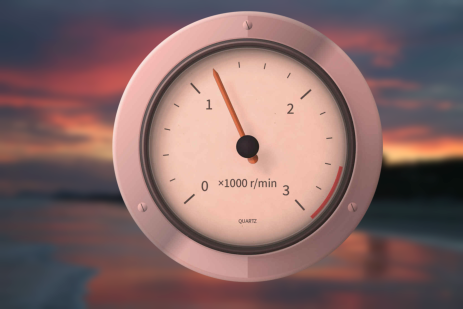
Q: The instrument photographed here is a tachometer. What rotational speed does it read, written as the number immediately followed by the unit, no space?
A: 1200rpm
